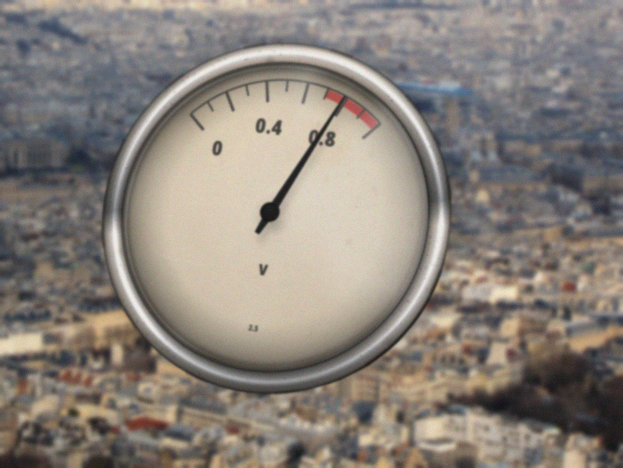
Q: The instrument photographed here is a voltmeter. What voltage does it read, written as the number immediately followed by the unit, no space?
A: 0.8V
